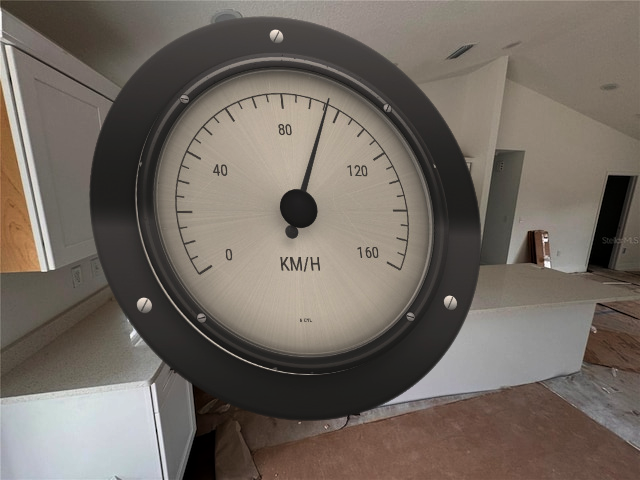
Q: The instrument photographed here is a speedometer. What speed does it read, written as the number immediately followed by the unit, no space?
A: 95km/h
